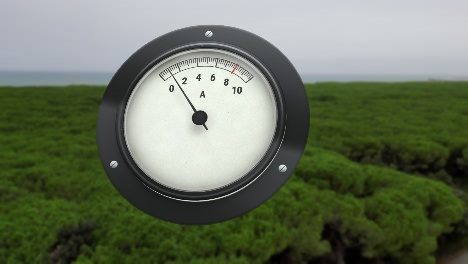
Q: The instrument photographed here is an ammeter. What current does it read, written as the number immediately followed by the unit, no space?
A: 1A
